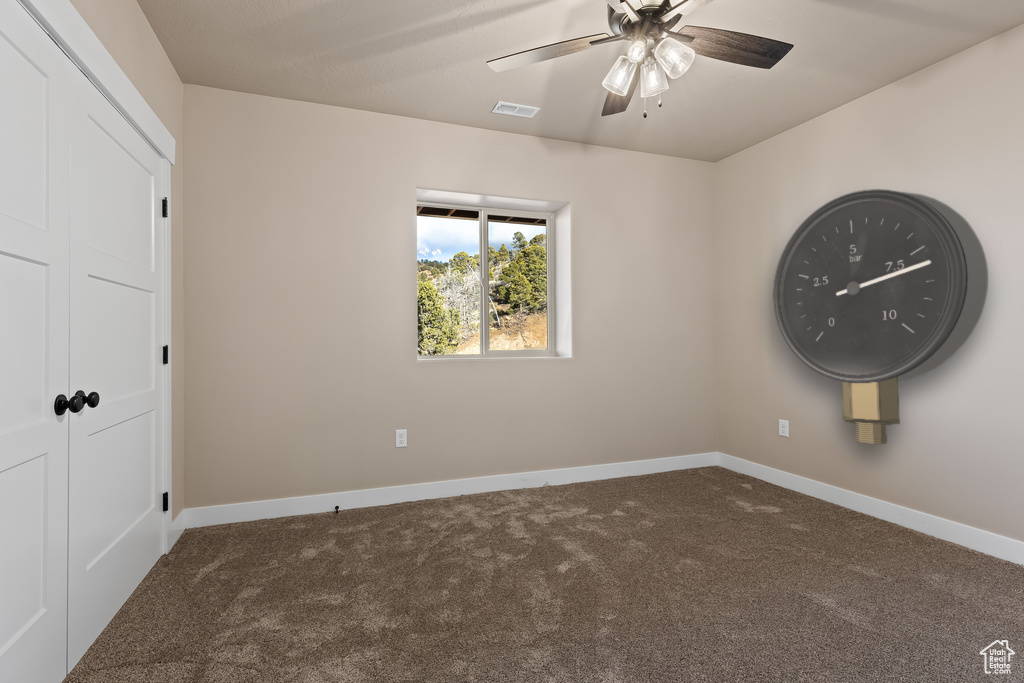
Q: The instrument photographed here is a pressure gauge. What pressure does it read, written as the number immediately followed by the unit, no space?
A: 8bar
